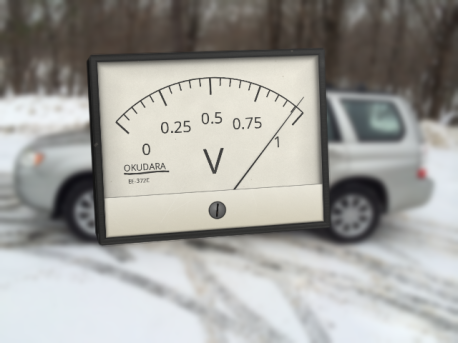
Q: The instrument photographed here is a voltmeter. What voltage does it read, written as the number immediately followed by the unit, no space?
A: 0.95V
